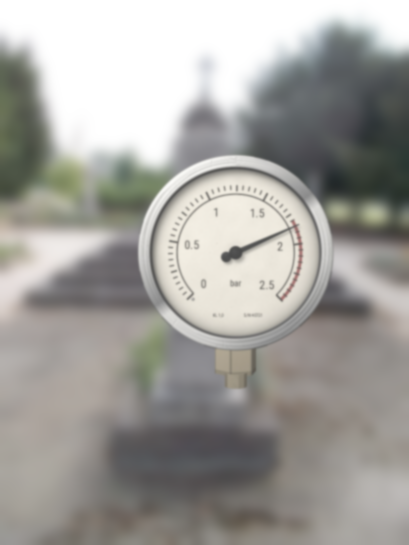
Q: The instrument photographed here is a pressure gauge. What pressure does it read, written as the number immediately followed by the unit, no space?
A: 1.85bar
